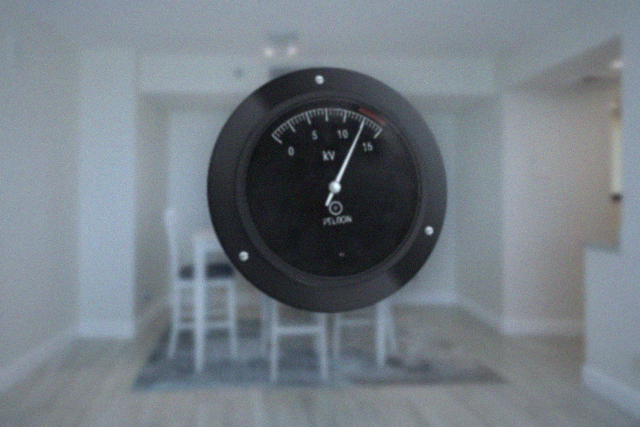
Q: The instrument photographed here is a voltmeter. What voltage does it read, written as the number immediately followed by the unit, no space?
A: 12.5kV
